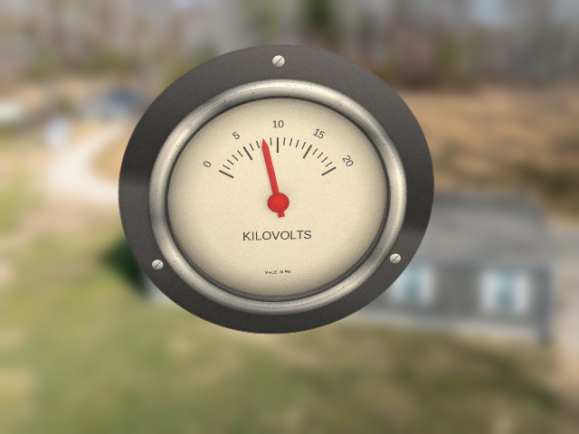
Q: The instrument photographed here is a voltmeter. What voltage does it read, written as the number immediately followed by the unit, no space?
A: 8kV
